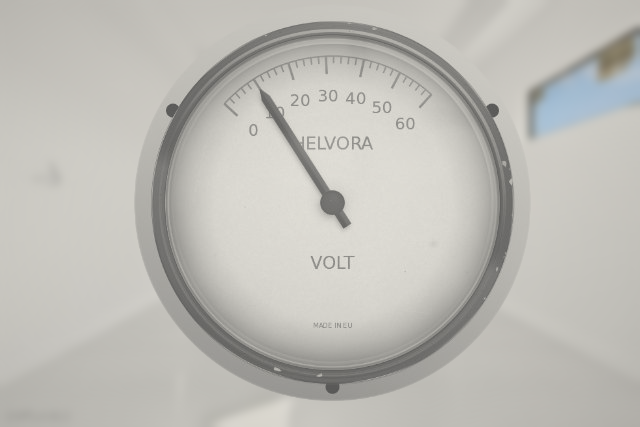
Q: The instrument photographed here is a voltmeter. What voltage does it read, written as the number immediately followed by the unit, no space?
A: 10V
